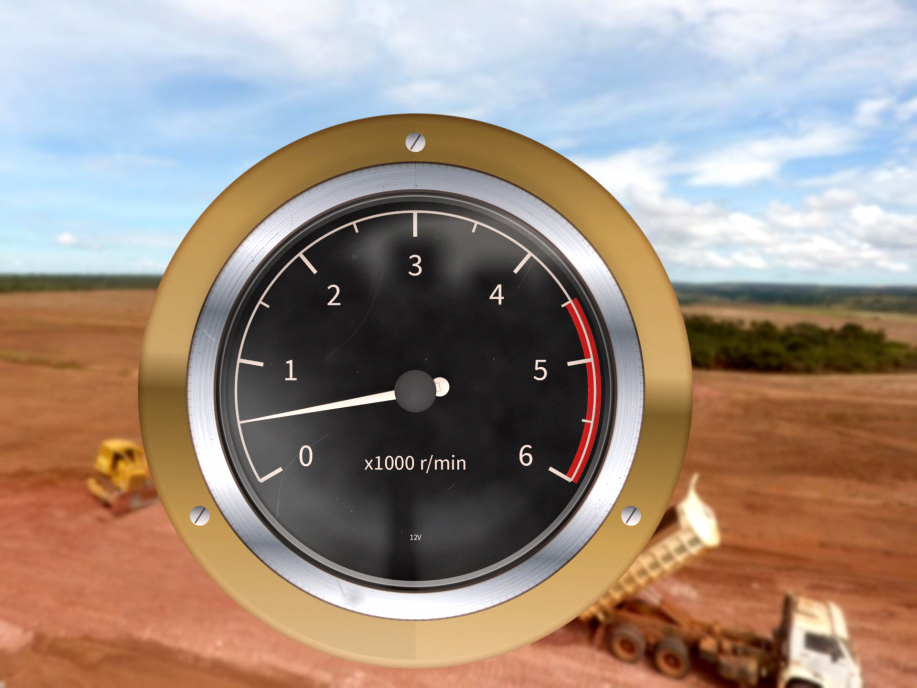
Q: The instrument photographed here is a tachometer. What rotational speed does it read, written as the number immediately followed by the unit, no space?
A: 500rpm
